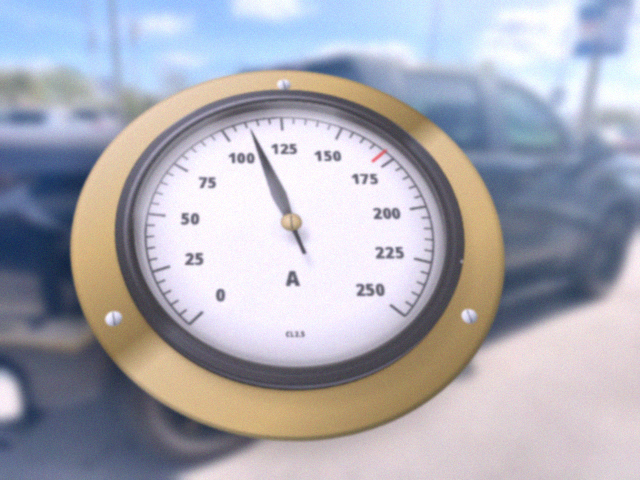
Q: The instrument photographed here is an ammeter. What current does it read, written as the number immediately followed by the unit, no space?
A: 110A
